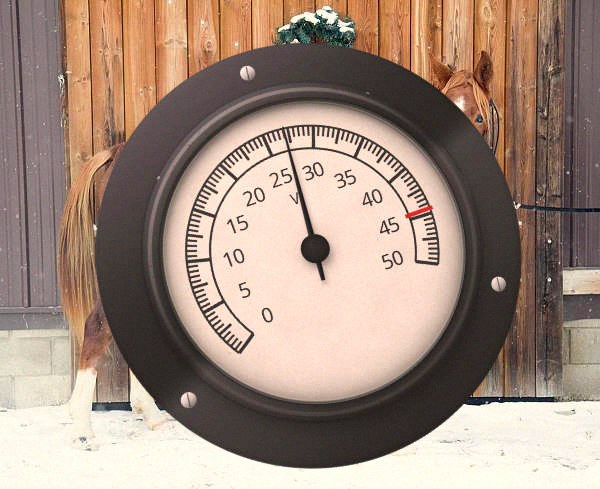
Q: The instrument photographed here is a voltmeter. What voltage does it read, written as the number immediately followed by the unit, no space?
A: 27V
